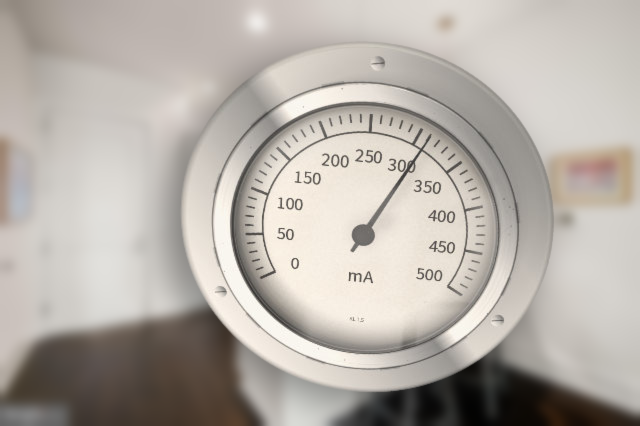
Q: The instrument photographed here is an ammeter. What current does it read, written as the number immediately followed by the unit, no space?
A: 310mA
